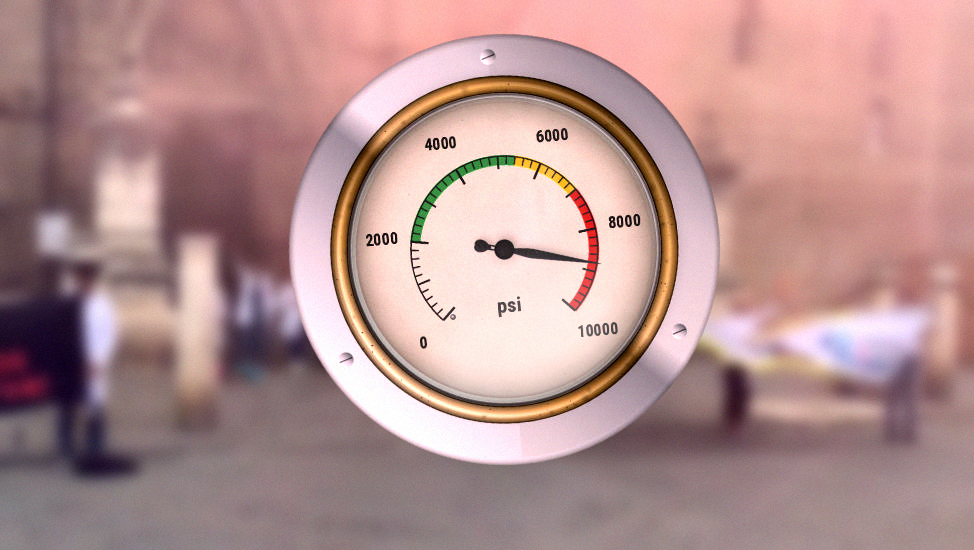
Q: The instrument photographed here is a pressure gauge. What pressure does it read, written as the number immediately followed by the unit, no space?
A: 8800psi
